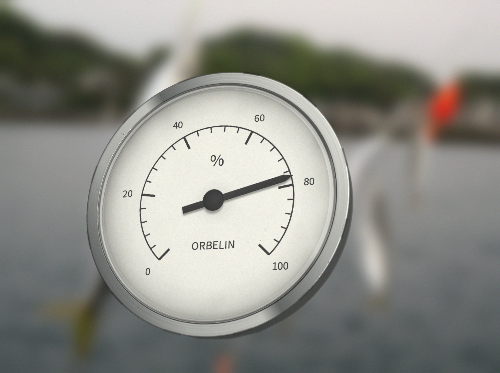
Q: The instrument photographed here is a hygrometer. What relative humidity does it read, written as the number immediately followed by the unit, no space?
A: 78%
